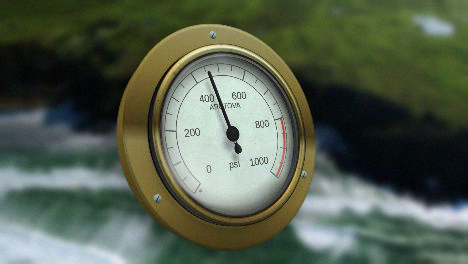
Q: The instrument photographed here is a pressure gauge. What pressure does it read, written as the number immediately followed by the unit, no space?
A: 450psi
